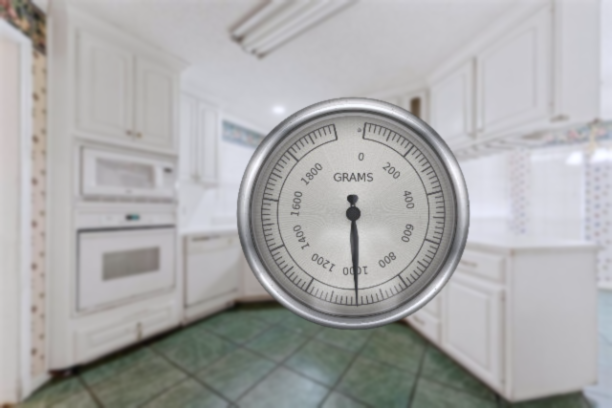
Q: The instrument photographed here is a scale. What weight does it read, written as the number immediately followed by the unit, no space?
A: 1000g
